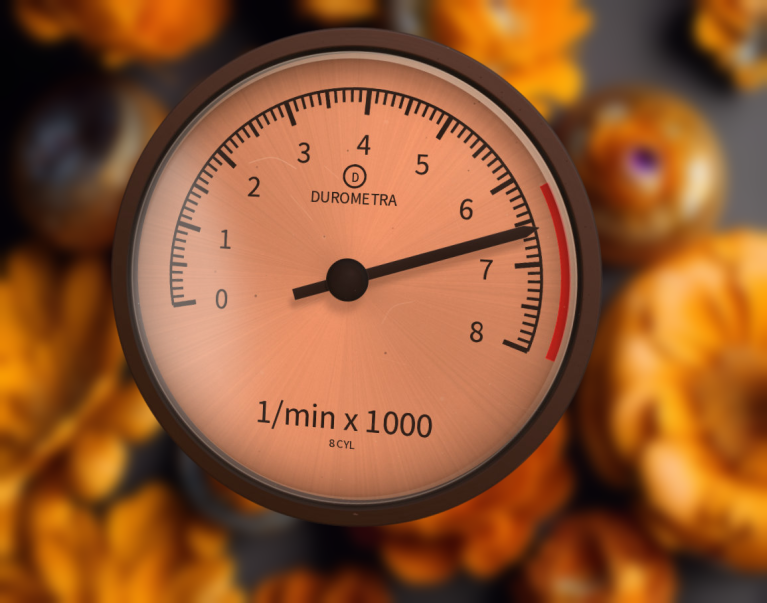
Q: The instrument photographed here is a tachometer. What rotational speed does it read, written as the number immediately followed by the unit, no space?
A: 6600rpm
